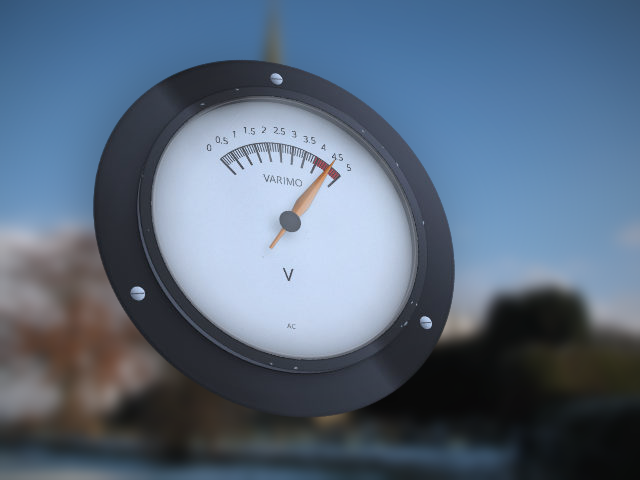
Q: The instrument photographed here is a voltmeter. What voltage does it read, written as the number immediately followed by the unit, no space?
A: 4.5V
